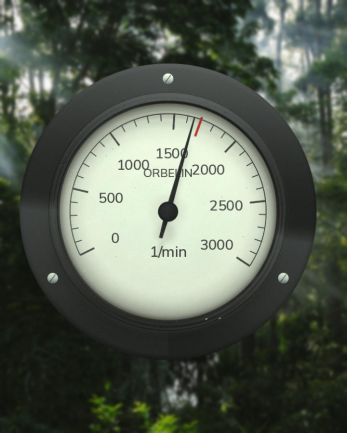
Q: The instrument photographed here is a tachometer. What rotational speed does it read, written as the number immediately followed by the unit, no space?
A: 1650rpm
